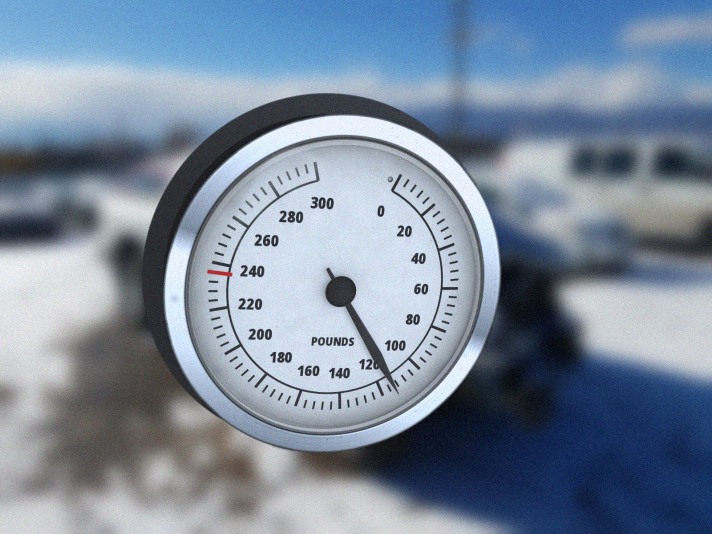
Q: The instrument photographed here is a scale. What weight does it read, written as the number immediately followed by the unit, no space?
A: 114lb
